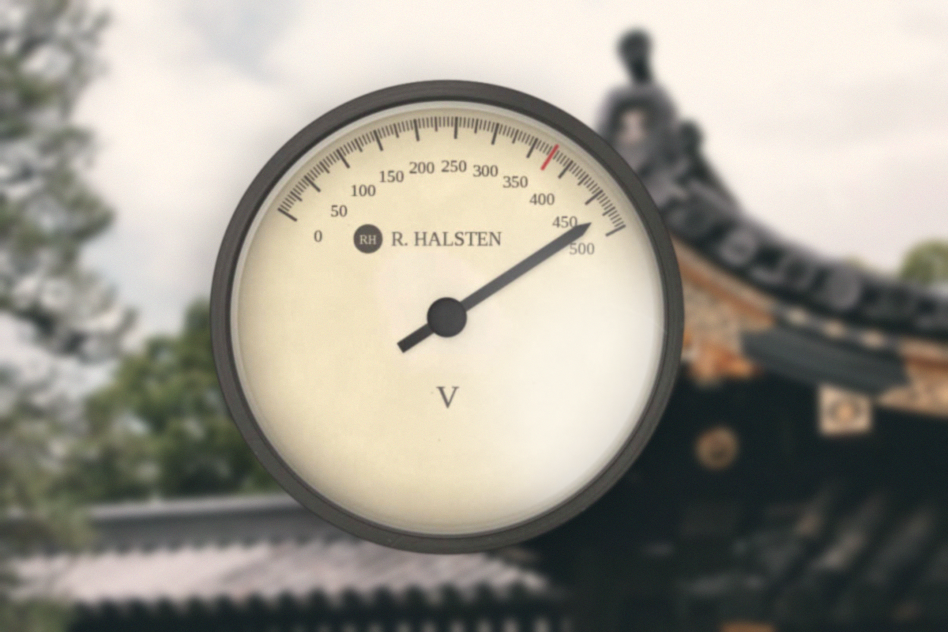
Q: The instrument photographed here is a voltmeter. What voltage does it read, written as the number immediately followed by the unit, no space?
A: 475V
